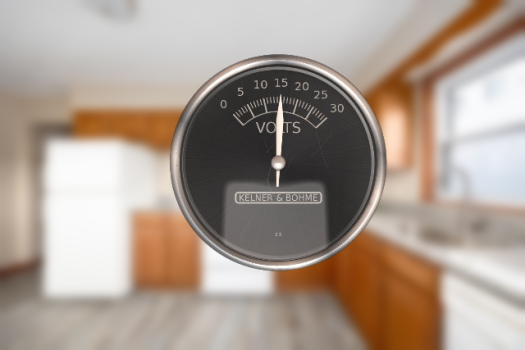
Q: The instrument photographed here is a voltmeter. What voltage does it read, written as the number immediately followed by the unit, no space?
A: 15V
